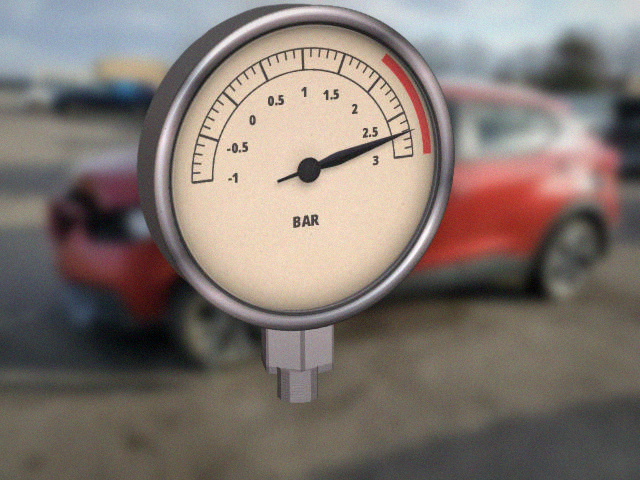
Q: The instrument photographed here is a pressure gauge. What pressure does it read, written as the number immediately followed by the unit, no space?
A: 2.7bar
